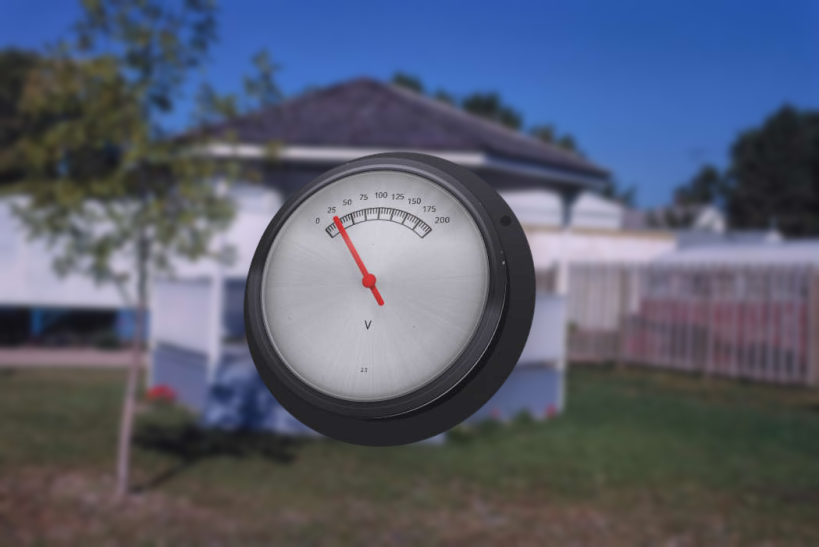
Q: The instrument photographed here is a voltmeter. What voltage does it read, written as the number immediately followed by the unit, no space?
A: 25V
